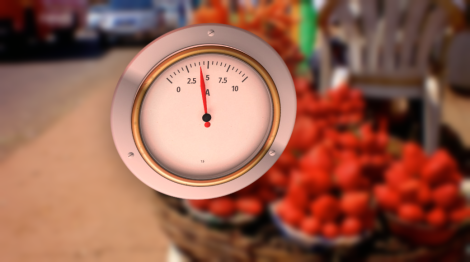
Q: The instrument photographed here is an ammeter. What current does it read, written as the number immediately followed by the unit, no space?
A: 4A
